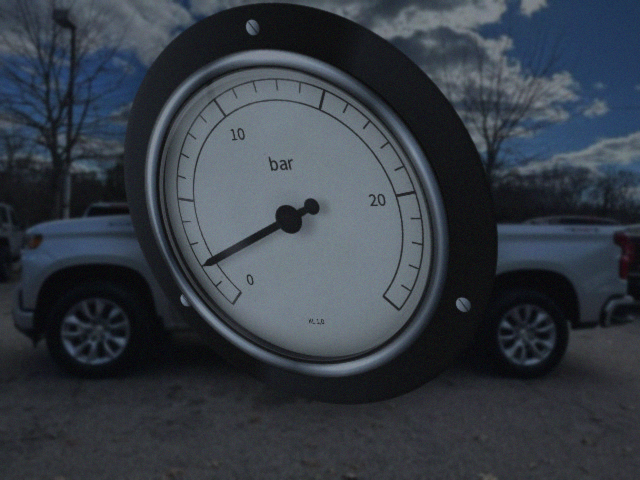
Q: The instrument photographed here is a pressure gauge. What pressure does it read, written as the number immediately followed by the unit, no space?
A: 2bar
